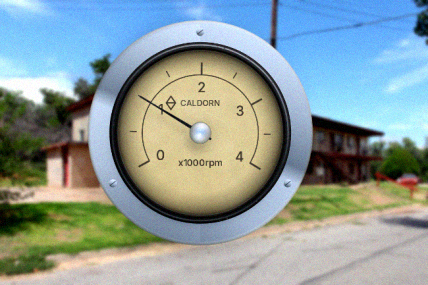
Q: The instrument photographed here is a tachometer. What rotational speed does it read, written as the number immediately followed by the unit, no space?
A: 1000rpm
